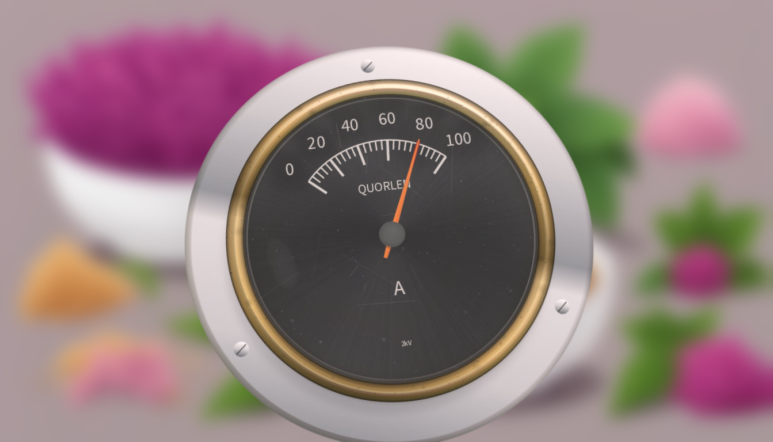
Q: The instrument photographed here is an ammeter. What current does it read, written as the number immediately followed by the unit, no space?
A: 80A
